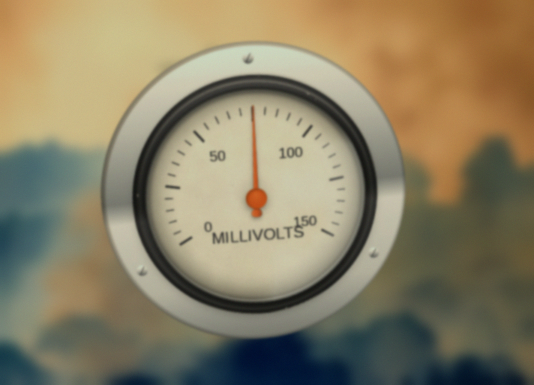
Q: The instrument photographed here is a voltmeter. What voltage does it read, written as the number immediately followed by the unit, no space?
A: 75mV
